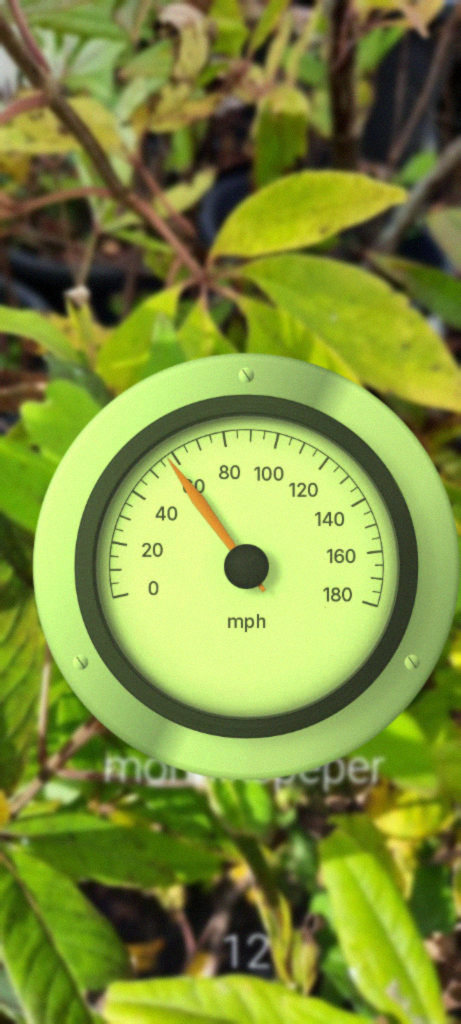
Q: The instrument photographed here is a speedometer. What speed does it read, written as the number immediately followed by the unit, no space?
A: 57.5mph
